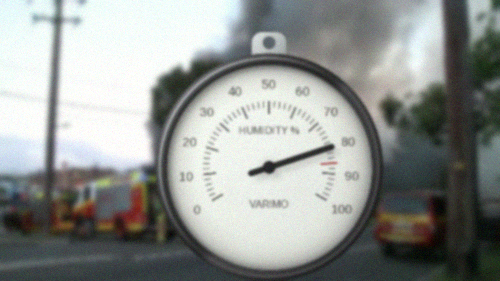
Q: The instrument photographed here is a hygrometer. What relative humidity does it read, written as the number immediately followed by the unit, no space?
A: 80%
